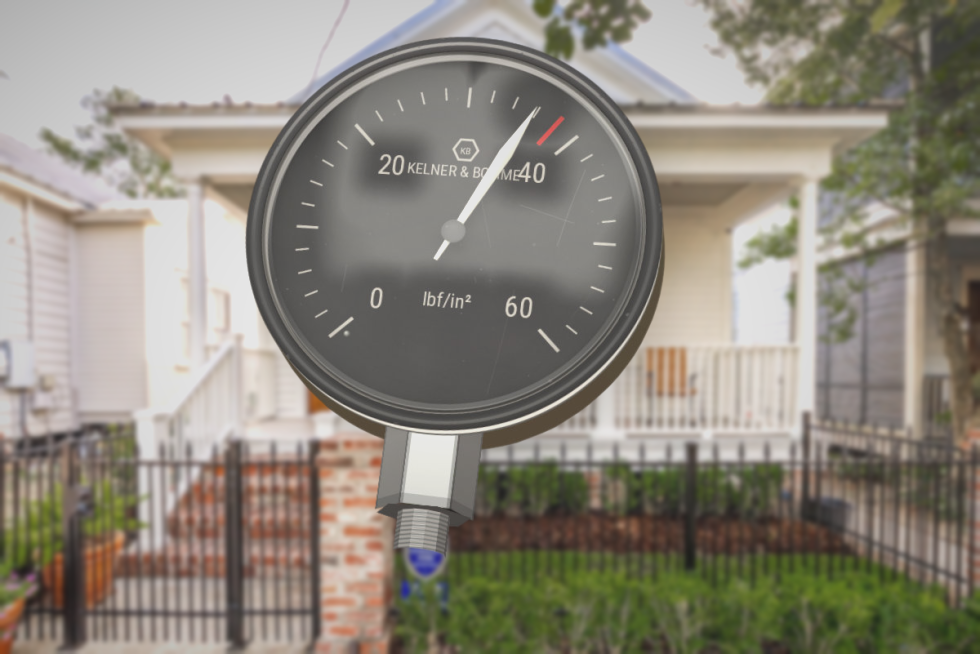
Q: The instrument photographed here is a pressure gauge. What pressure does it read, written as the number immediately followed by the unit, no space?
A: 36psi
